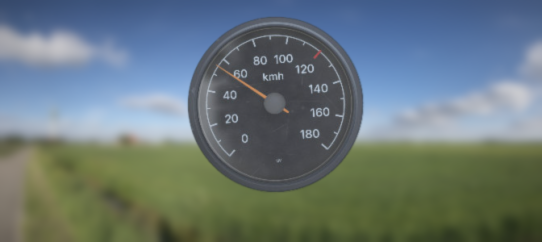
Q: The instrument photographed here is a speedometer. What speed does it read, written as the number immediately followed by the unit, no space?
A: 55km/h
